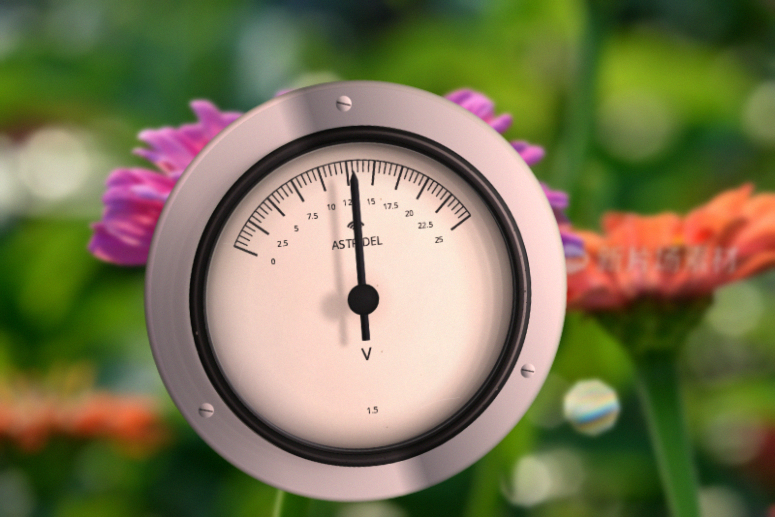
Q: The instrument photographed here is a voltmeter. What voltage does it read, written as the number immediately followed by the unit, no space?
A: 13V
